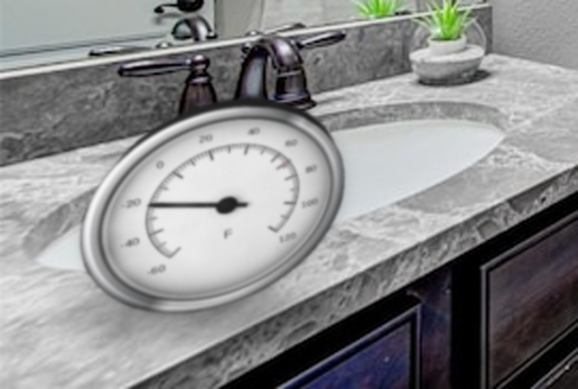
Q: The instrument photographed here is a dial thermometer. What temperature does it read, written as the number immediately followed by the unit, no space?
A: -20°F
